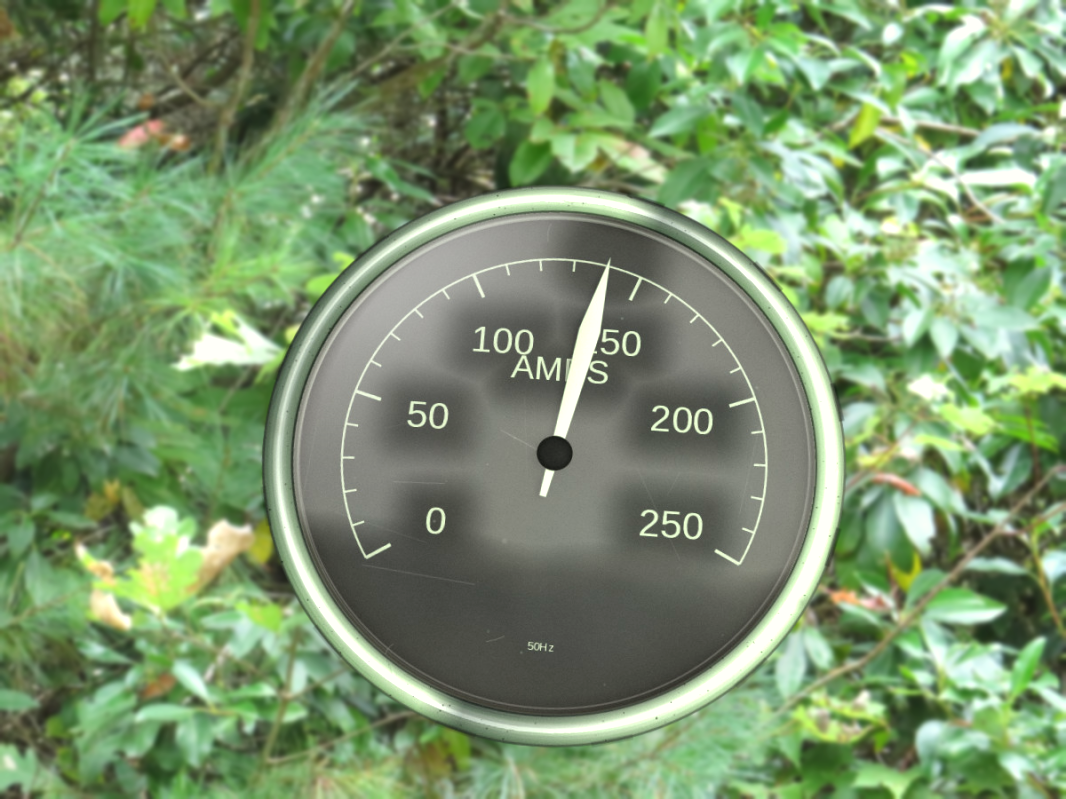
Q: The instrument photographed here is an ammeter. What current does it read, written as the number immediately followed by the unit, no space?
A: 140A
